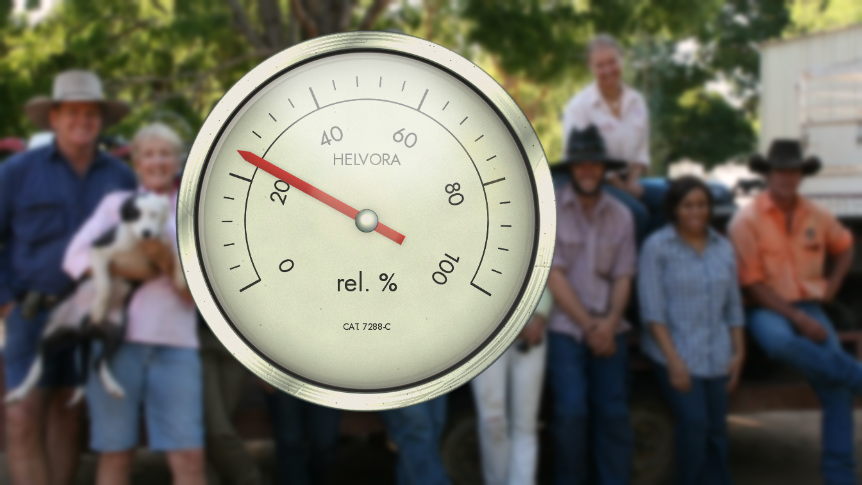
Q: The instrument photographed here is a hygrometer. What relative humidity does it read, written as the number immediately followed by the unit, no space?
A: 24%
